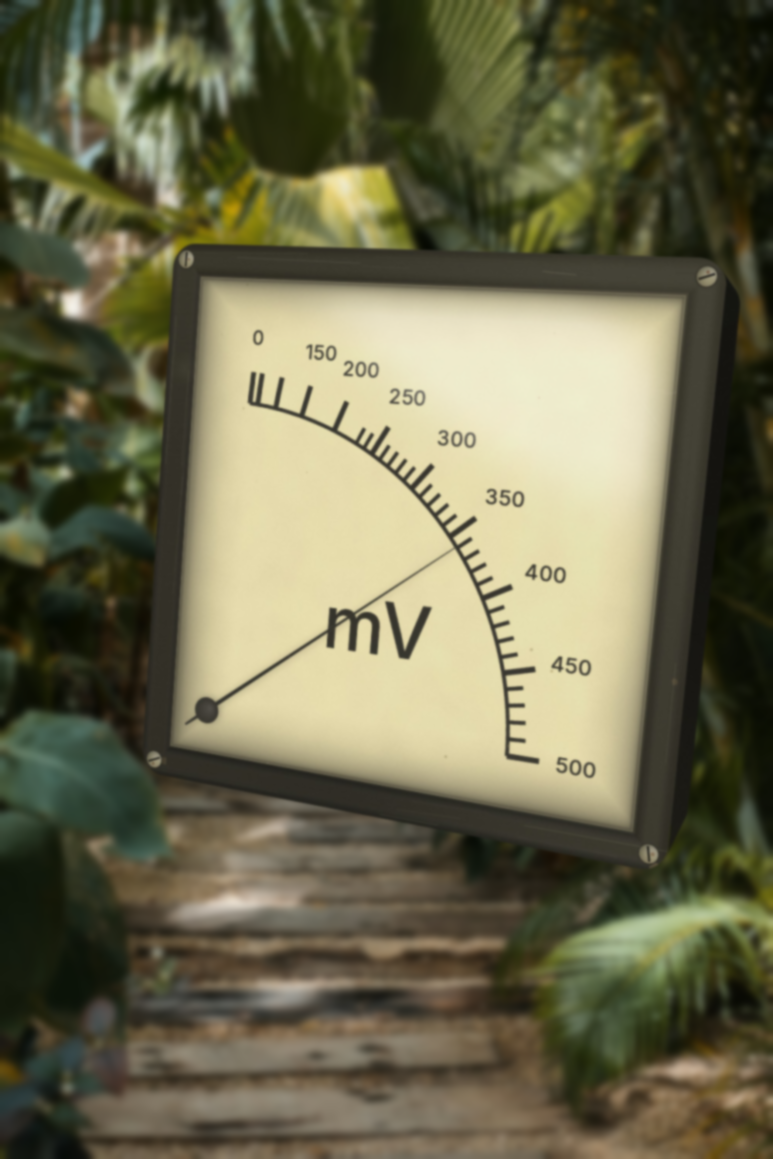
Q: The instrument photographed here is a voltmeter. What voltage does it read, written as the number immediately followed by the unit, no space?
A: 360mV
